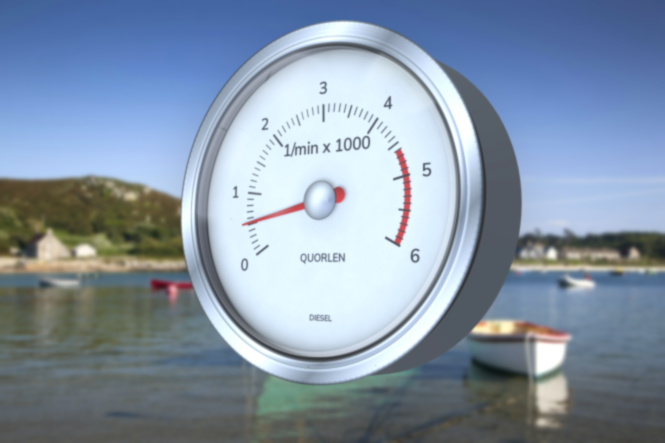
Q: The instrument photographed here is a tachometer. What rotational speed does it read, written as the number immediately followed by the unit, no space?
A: 500rpm
